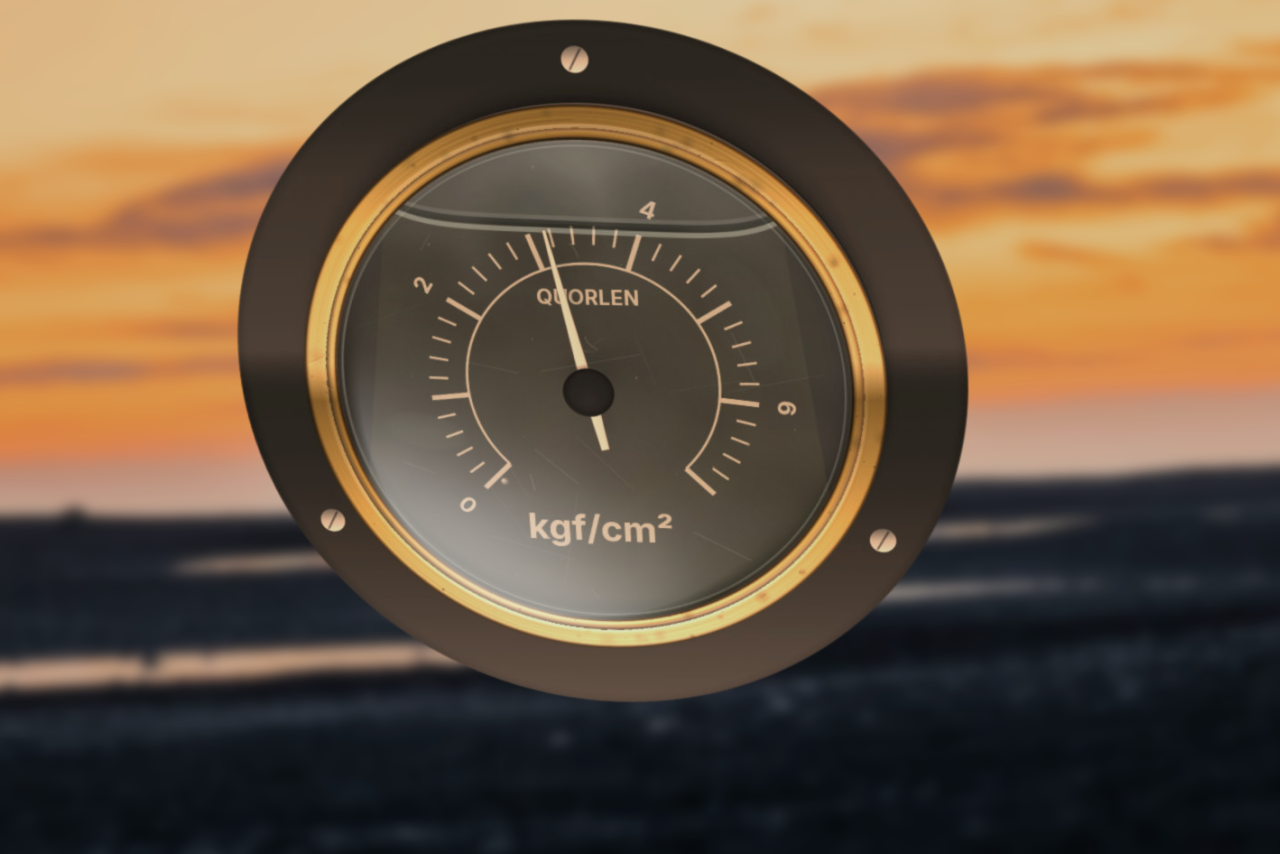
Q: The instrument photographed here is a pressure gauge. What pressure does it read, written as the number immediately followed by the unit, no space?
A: 3.2kg/cm²
